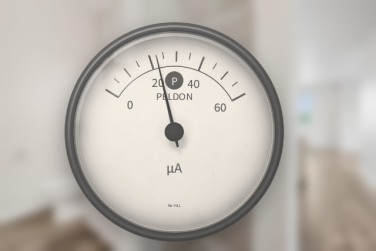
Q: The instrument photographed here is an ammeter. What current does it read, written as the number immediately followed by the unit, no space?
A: 22.5µA
